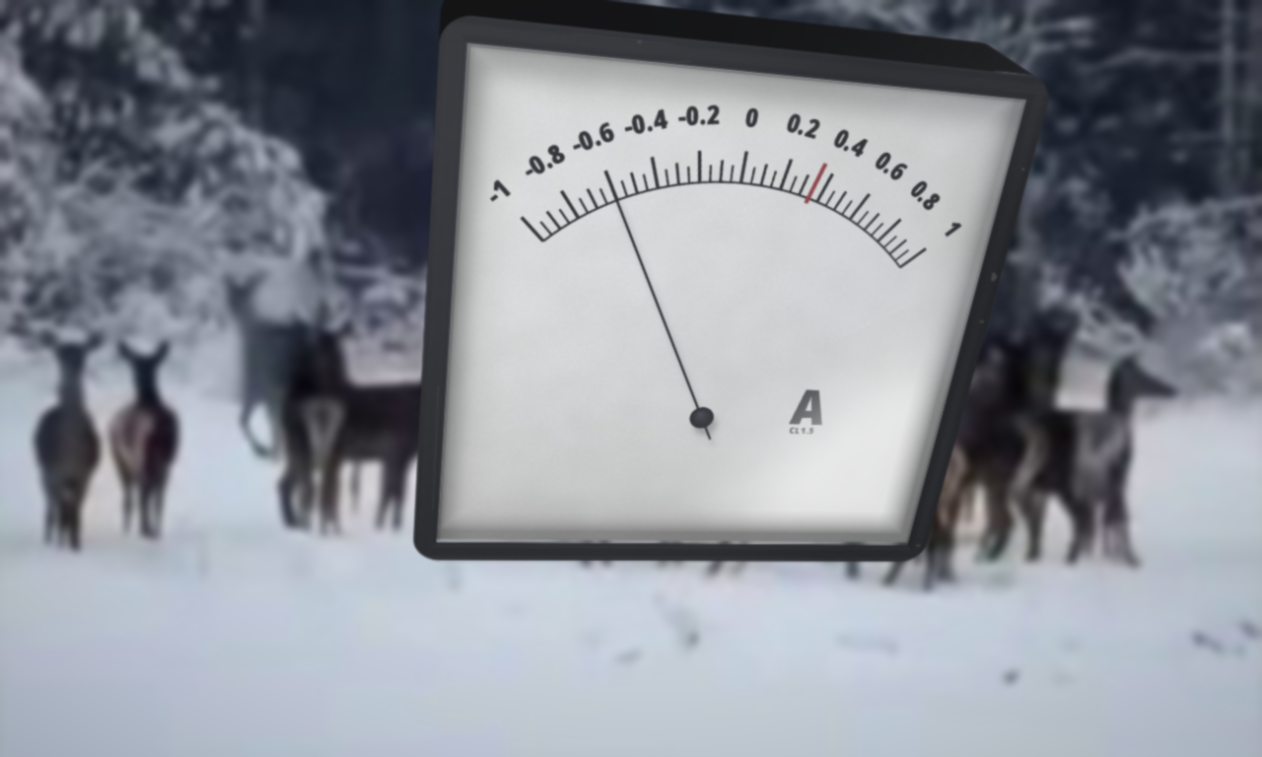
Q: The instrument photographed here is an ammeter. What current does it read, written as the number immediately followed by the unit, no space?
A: -0.6A
